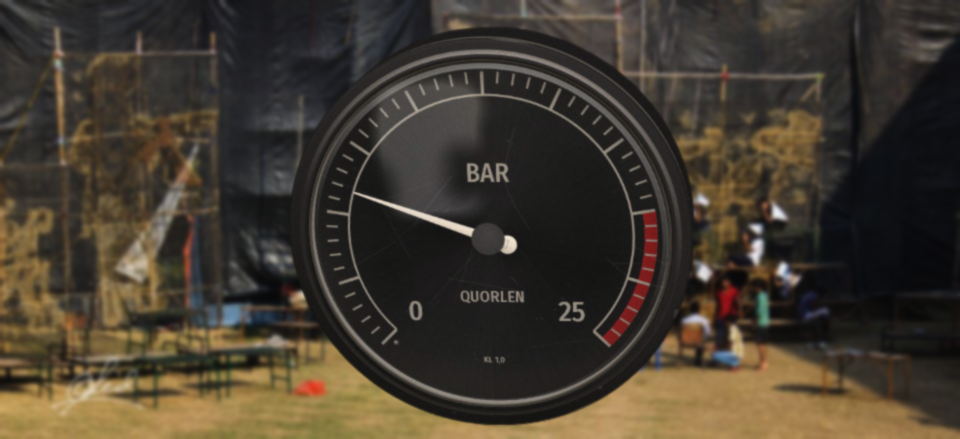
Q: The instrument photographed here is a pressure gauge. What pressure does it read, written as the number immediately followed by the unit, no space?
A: 6bar
